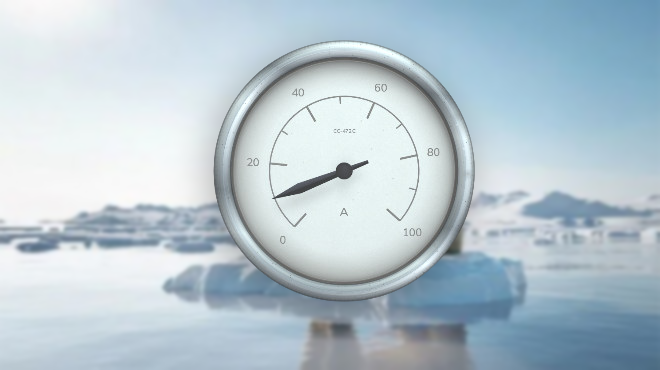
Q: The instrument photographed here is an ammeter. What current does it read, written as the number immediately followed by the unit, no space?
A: 10A
